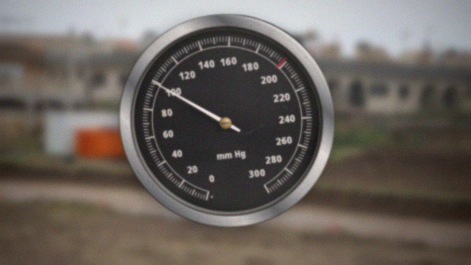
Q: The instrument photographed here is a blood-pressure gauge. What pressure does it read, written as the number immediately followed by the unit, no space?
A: 100mmHg
